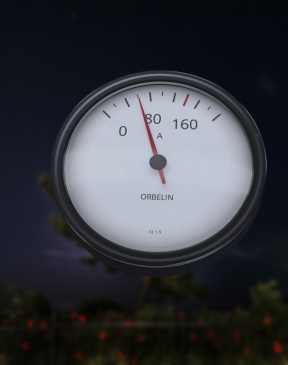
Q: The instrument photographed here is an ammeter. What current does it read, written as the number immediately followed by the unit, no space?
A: 60A
